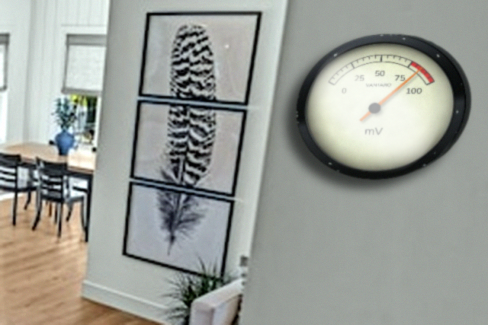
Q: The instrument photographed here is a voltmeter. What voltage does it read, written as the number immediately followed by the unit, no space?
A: 85mV
